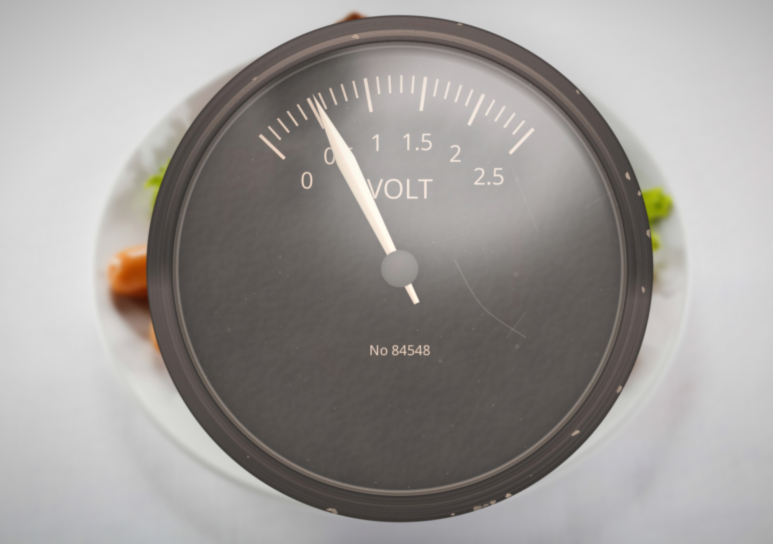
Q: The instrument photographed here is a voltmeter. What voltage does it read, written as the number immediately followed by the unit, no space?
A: 0.55V
